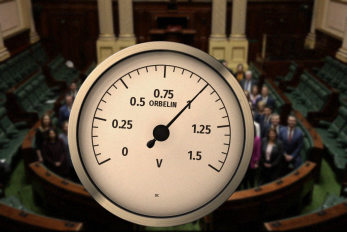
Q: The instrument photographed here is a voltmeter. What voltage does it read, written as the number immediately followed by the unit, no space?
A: 1V
